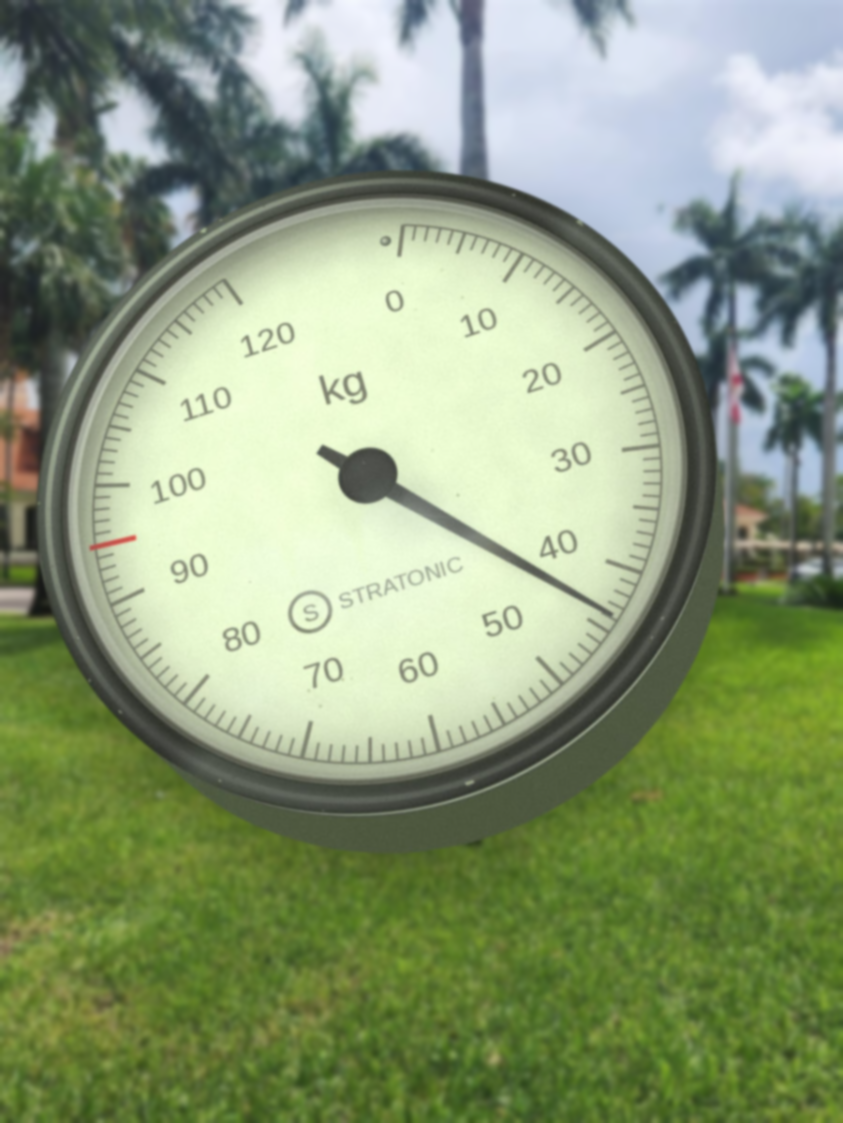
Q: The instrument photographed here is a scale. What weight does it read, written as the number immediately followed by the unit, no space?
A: 44kg
